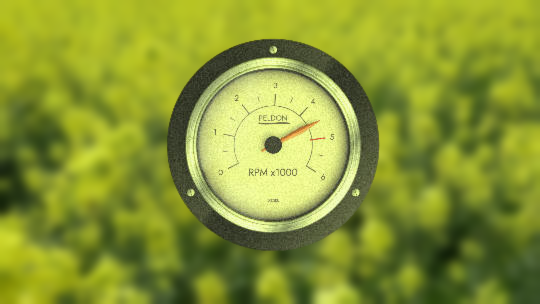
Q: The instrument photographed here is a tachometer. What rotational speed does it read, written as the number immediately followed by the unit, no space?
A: 4500rpm
